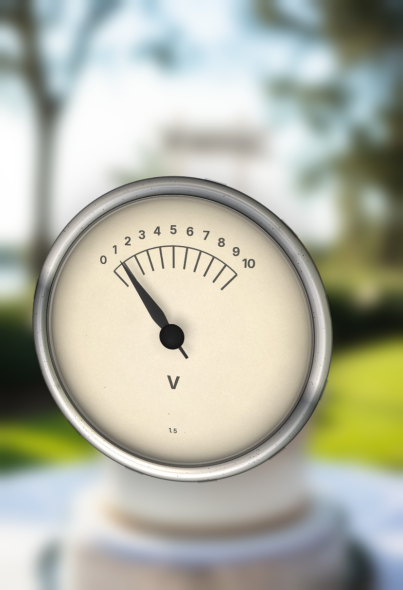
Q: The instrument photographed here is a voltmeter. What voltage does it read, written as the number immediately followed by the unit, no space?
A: 1V
